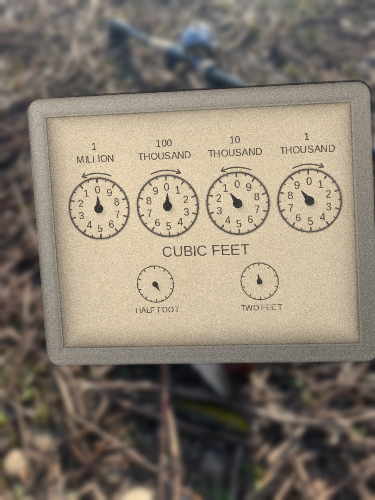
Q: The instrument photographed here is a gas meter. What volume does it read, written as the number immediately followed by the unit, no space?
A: 900ft³
